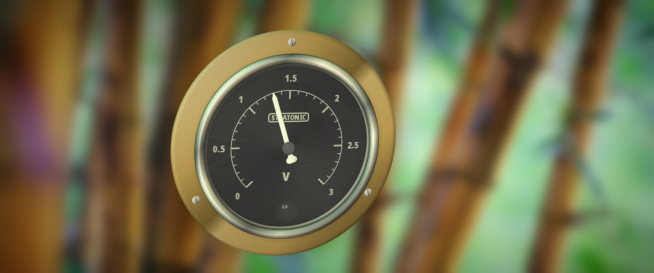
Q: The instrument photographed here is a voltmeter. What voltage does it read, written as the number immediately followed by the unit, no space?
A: 1.3V
